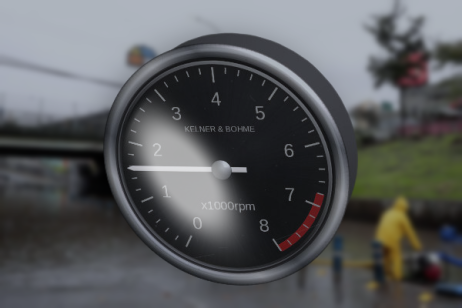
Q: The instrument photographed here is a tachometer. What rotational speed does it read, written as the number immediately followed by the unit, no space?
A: 1600rpm
